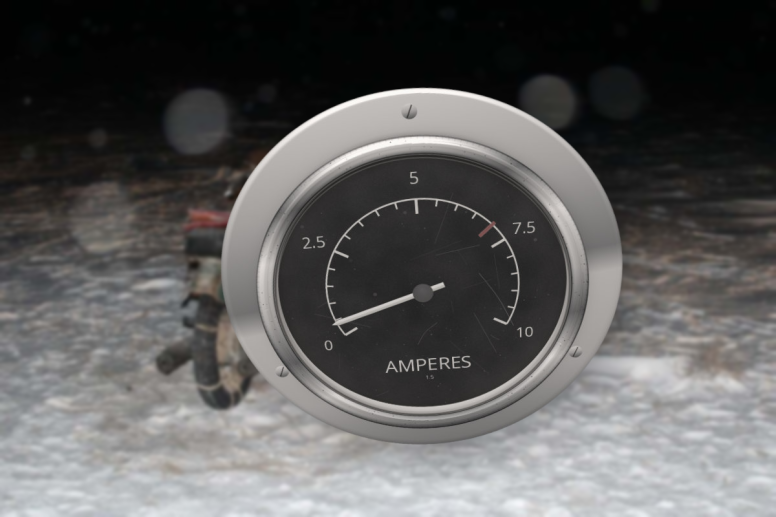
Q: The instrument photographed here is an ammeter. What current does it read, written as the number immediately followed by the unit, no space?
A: 0.5A
